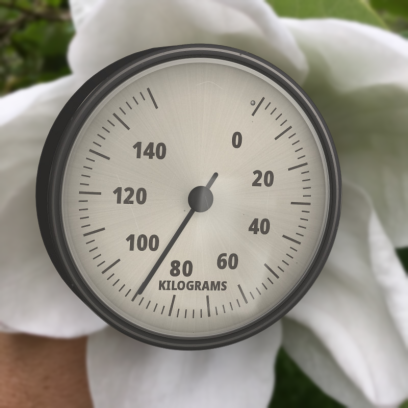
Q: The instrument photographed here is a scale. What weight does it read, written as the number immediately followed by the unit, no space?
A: 90kg
